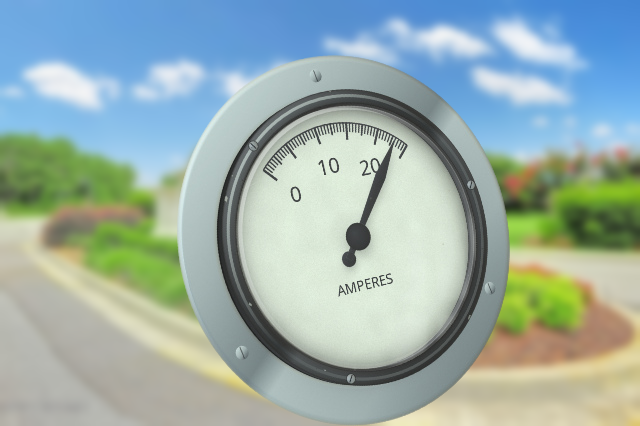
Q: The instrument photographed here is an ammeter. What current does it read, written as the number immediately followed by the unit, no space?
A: 22.5A
